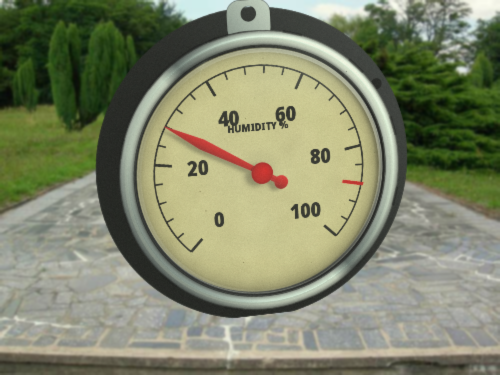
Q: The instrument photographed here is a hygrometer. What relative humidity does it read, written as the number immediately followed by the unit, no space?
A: 28%
